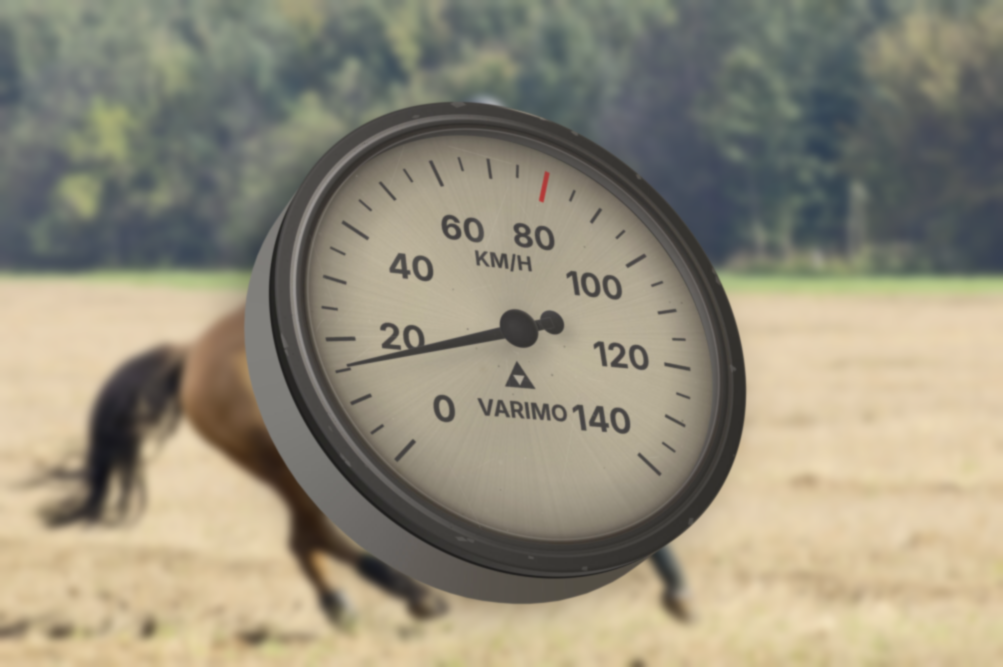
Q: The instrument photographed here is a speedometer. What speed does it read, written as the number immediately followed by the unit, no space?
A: 15km/h
